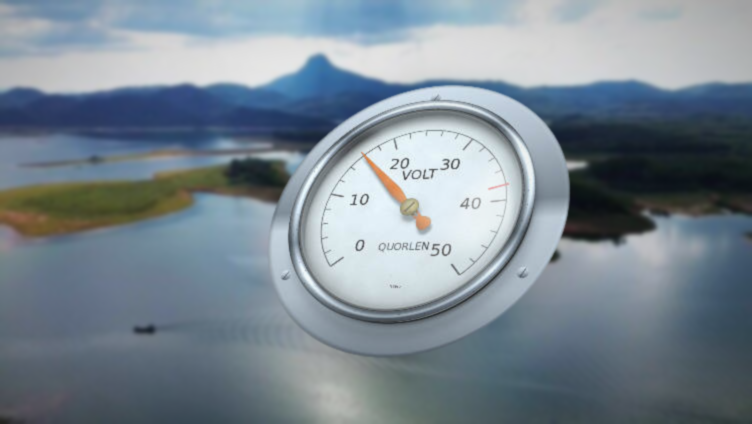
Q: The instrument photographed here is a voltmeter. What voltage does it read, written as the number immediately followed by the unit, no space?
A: 16V
